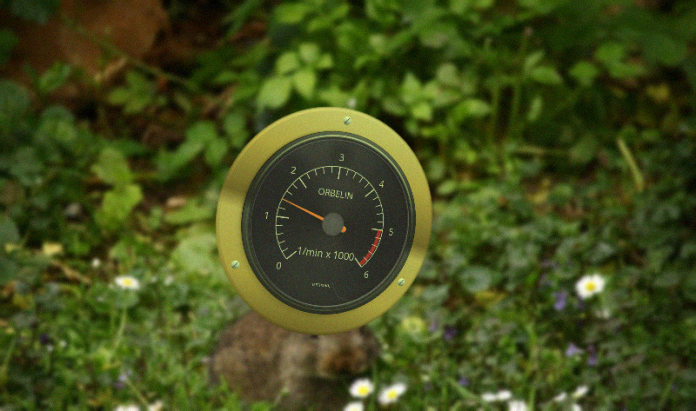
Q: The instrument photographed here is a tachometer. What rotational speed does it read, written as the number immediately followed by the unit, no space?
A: 1400rpm
